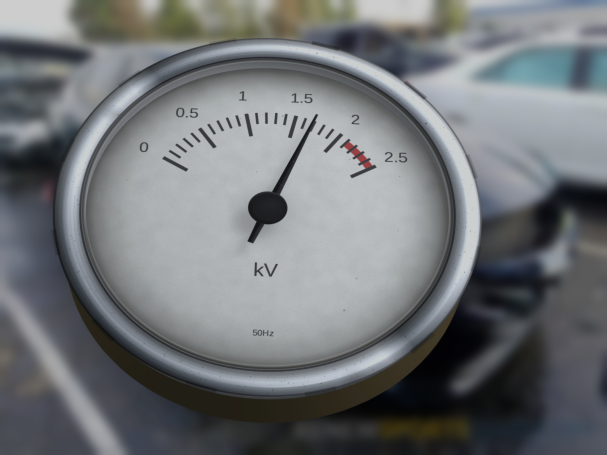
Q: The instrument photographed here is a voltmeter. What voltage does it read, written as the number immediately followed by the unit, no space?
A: 1.7kV
